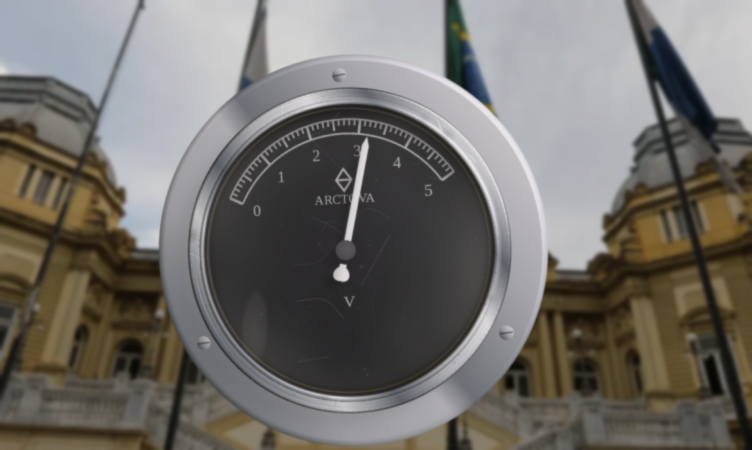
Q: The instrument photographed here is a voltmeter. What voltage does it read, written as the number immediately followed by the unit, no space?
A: 3.2V
